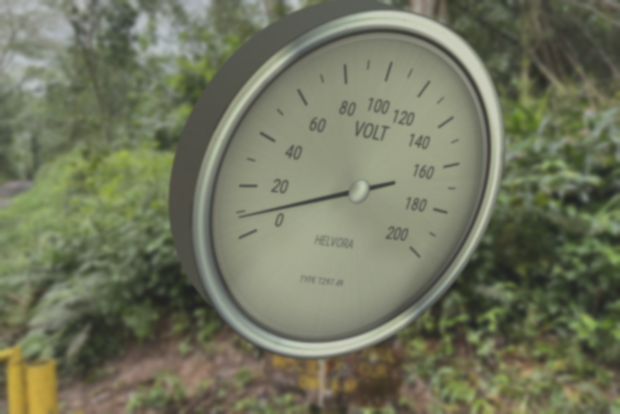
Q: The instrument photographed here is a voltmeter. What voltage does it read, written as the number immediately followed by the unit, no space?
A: 10V
